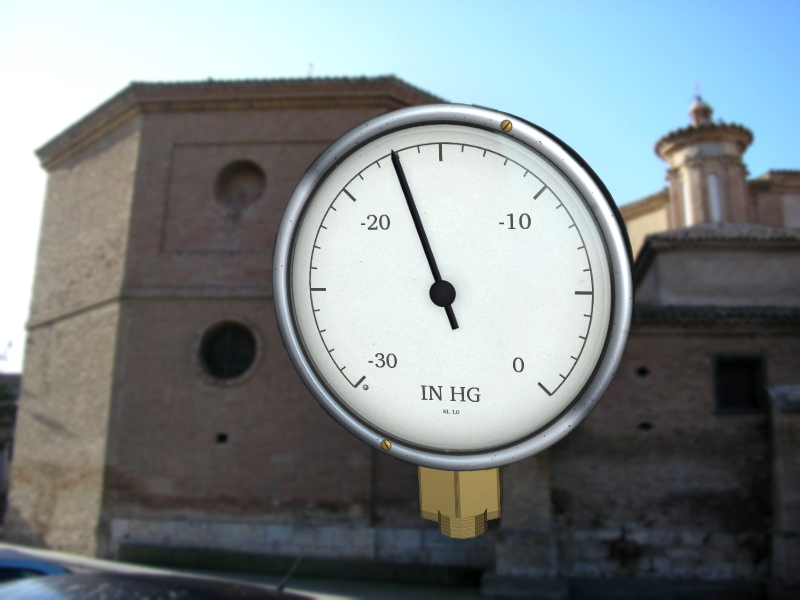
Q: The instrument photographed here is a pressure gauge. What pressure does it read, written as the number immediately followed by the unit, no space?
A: -17inHg
